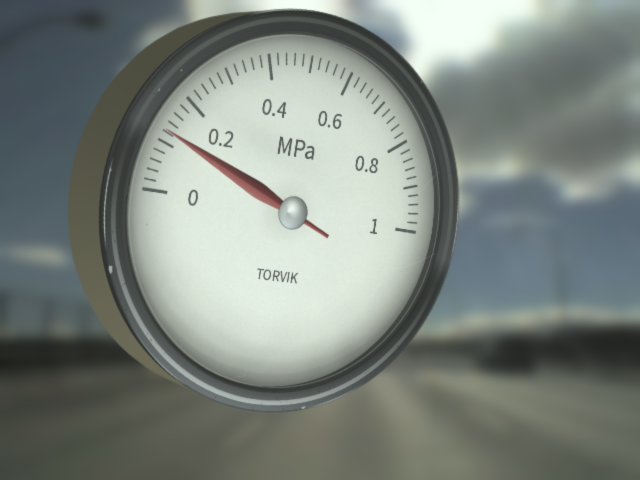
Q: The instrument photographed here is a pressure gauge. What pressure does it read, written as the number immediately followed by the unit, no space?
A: 0.12MPa
